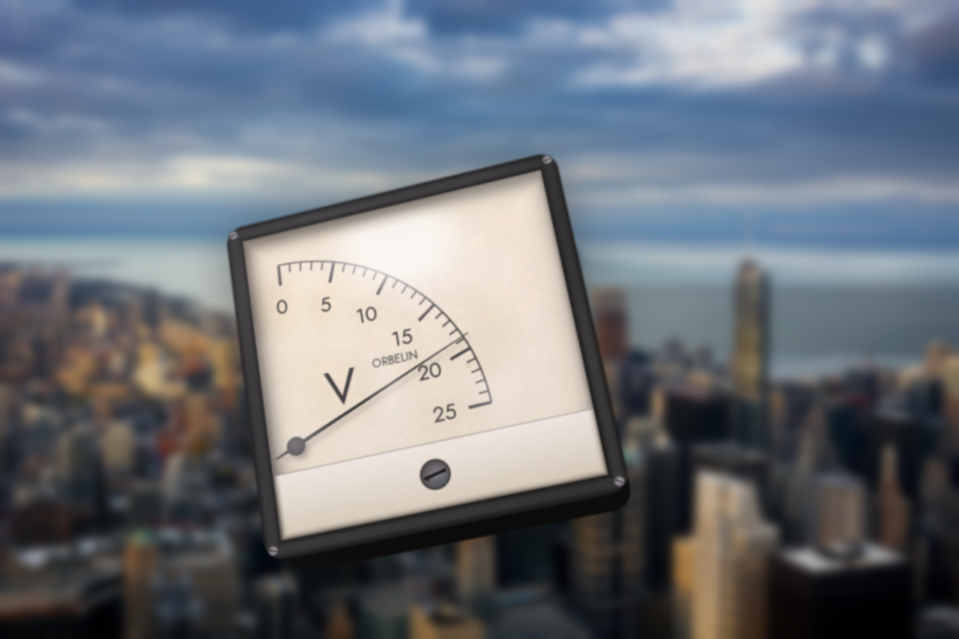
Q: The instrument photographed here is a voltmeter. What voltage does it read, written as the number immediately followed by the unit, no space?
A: 19V
